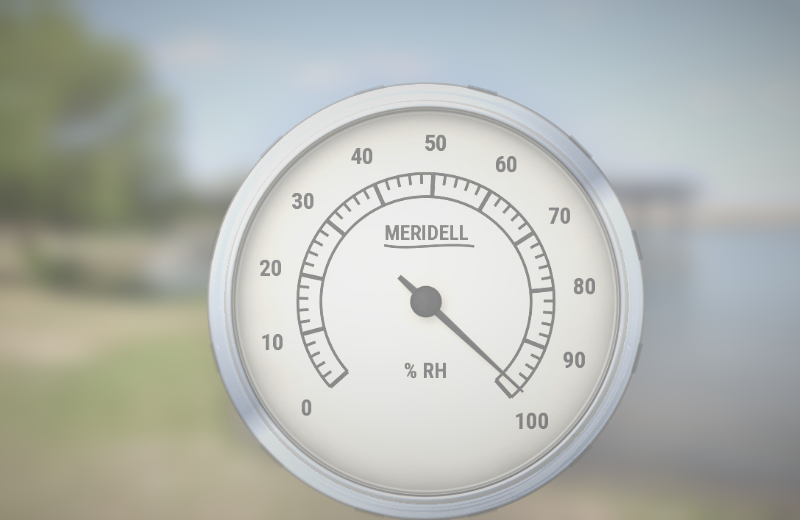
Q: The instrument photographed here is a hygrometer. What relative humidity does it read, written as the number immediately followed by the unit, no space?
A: 98%
